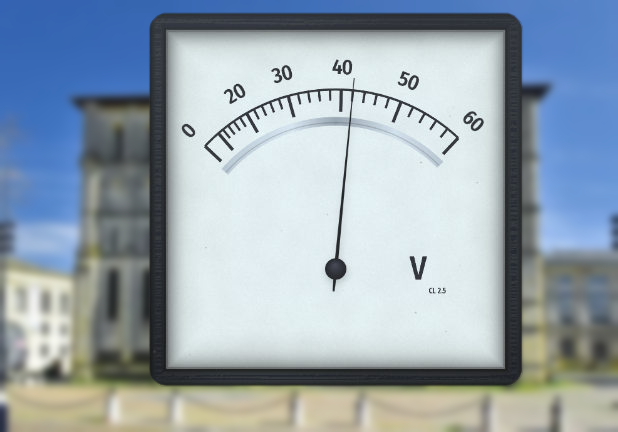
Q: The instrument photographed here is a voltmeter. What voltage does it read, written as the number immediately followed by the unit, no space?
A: 42V
